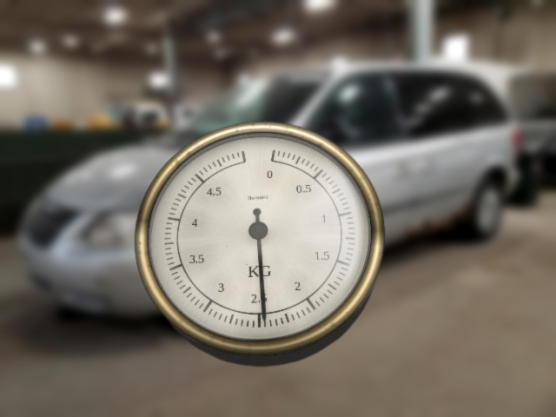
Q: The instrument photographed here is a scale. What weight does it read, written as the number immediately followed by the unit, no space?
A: 2.45kg
